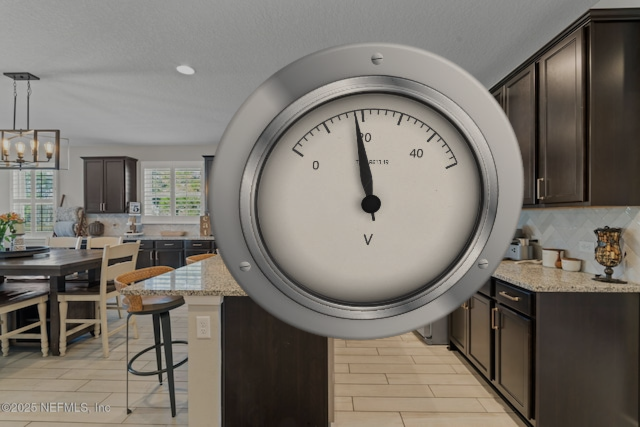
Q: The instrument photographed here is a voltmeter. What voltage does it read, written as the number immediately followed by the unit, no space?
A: 18V
